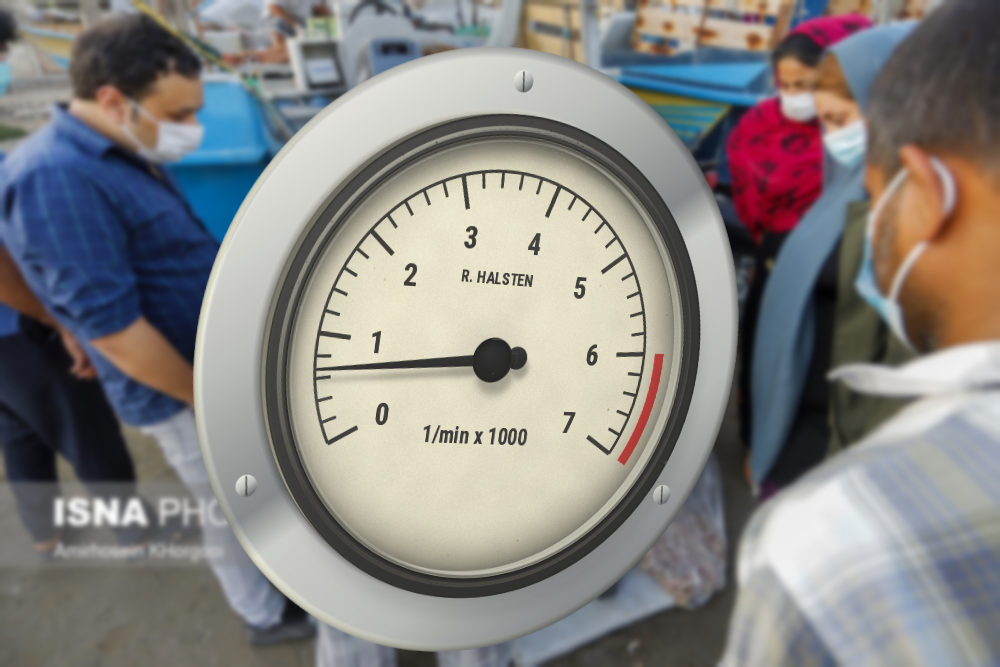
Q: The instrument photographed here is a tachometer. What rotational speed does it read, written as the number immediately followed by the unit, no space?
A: 700rpm
